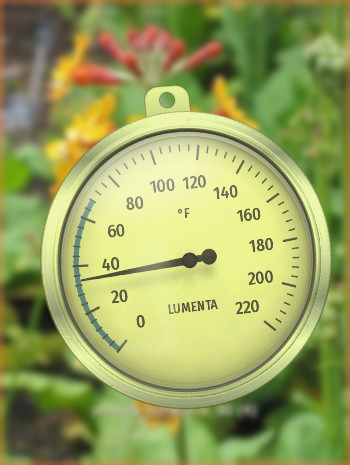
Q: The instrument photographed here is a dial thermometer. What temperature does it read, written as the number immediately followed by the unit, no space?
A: 34°F
